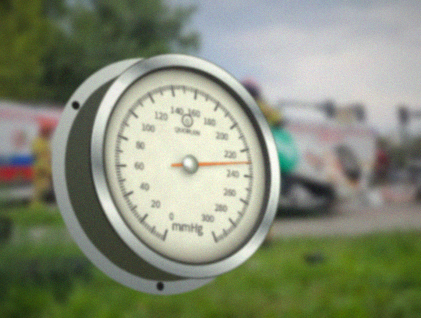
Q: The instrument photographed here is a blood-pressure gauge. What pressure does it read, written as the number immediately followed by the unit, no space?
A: 230mmHg
